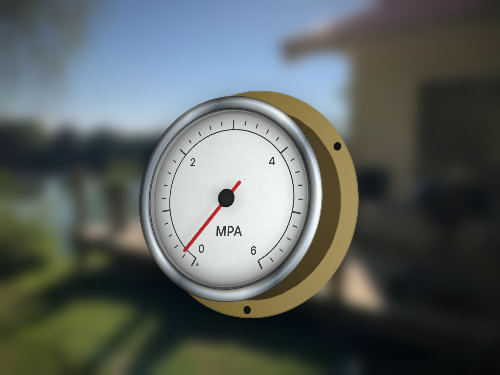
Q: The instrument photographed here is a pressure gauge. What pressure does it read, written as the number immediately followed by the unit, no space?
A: 0.2MPa
